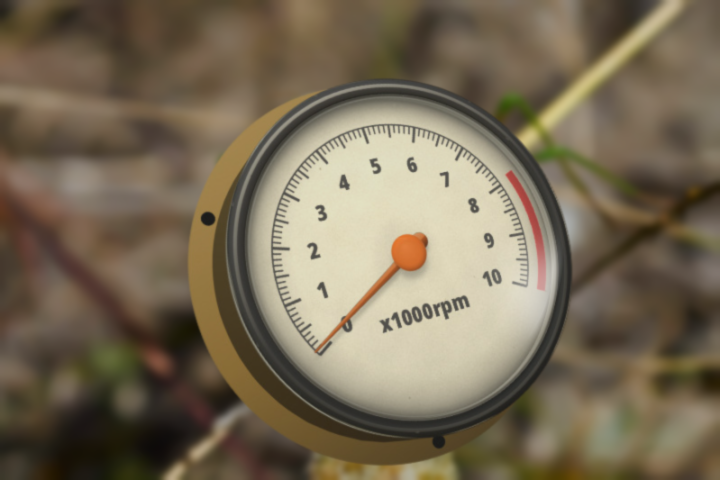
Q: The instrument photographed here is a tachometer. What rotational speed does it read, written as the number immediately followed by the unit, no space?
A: 100rpm
